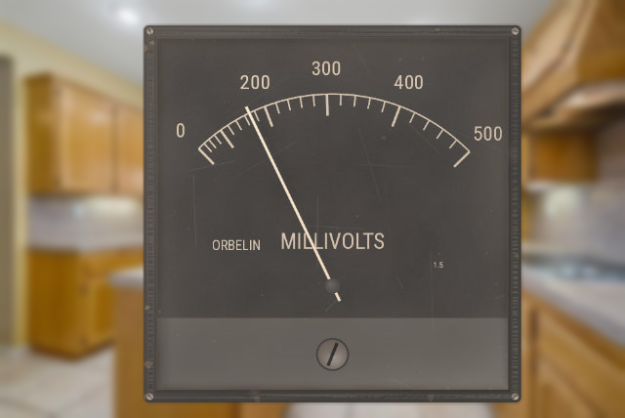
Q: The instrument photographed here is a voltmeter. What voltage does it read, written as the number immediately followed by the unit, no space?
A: 170mV
